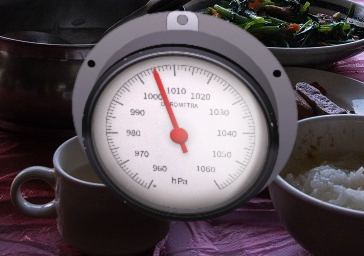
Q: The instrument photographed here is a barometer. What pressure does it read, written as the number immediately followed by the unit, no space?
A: 1005hPa
